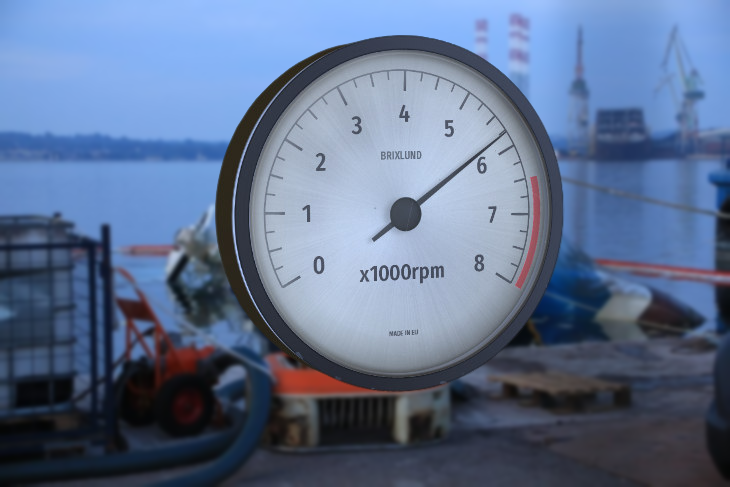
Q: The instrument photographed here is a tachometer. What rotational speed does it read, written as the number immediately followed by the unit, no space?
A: 5750rpm
